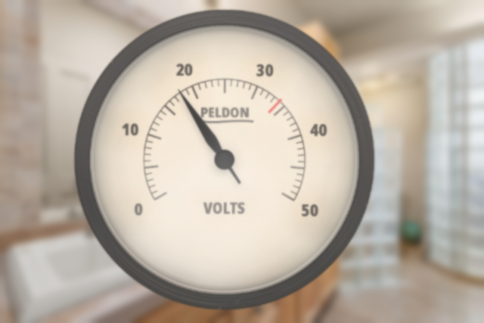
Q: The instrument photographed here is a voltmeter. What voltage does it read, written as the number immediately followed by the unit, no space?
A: 18V
